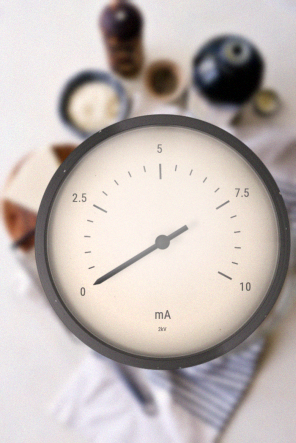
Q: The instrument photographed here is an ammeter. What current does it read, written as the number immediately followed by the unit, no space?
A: 0mA
